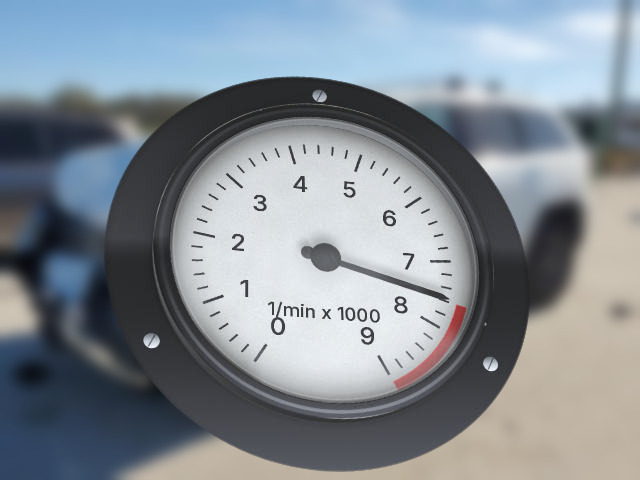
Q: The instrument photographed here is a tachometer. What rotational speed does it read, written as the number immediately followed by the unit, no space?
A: 7600rpm
